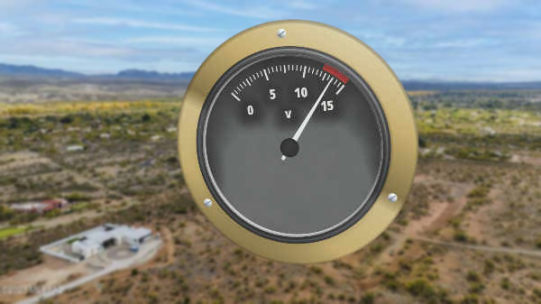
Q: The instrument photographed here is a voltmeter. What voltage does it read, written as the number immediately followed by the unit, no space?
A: 13.5V
